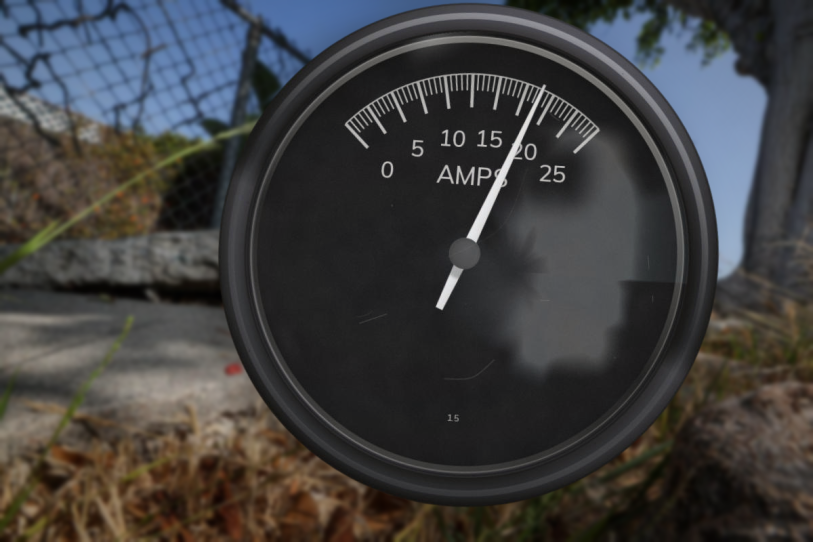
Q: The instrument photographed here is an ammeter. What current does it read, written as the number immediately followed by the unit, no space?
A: 19A
